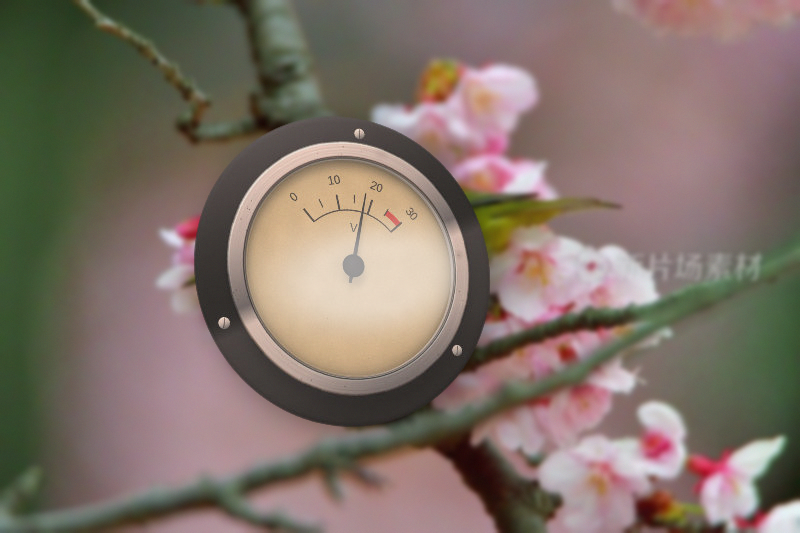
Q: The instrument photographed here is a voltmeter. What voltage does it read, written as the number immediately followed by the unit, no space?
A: 17.5V
